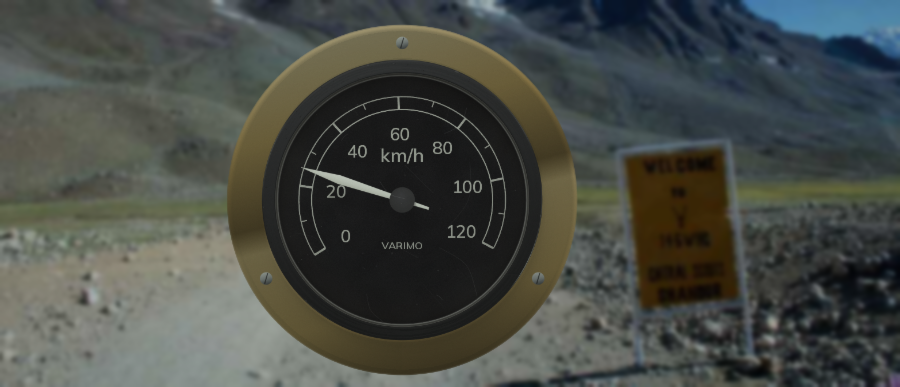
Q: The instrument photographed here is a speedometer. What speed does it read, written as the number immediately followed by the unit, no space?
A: 25km/h
